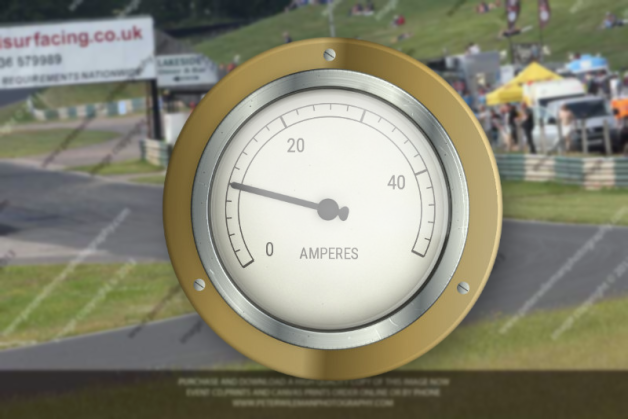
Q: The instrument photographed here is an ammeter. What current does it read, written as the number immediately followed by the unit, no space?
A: 10A
